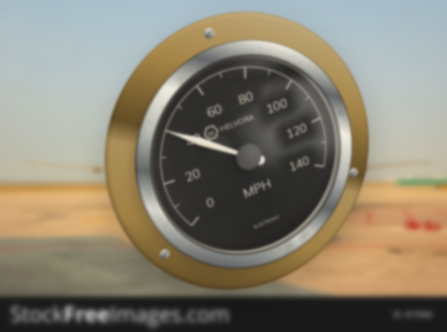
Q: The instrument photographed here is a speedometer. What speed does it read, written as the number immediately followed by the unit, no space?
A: 40mph
